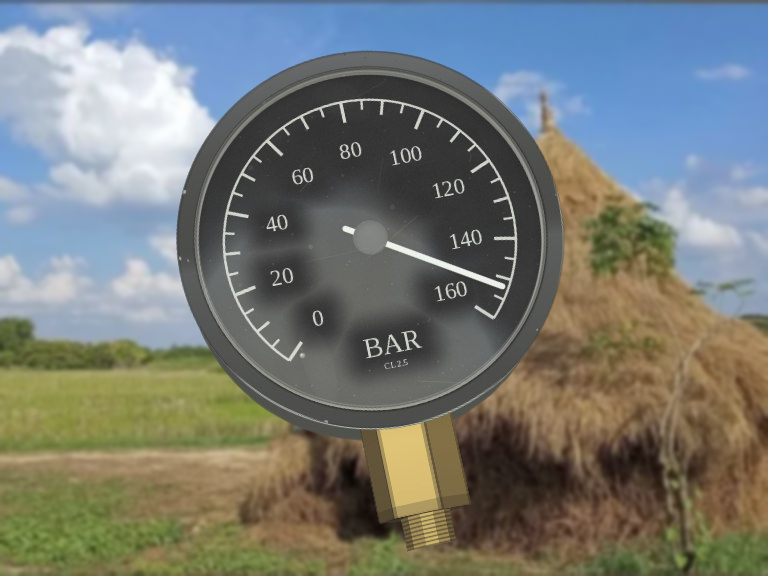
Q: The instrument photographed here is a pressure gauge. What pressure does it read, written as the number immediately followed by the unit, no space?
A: 152.5bar
